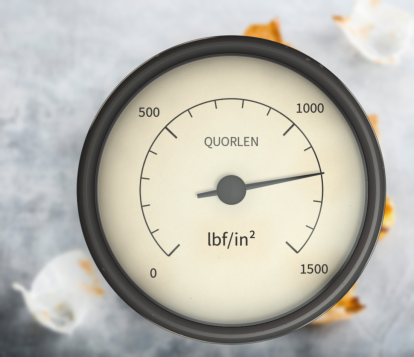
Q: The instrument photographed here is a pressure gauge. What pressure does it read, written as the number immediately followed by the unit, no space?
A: 1200psi
